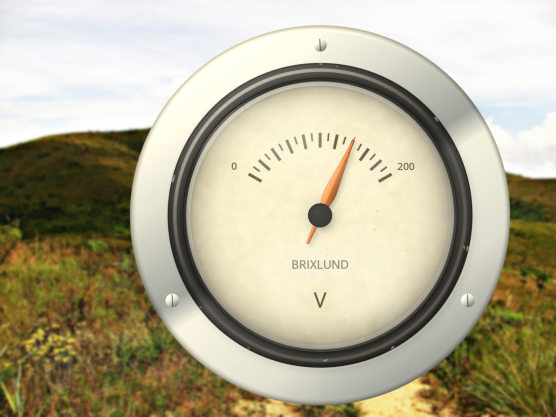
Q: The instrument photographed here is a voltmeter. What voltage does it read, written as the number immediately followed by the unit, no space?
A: 140V
